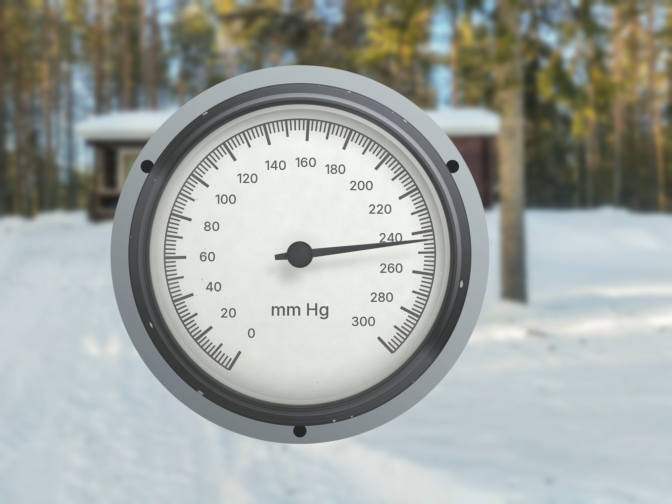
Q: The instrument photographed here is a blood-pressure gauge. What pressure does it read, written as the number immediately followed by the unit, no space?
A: 244mmHg
